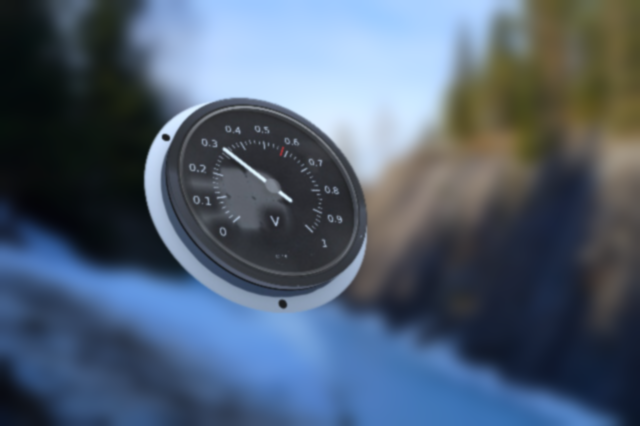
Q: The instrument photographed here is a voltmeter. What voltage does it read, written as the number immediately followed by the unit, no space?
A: 0.3V
